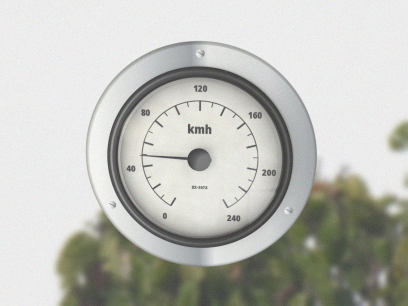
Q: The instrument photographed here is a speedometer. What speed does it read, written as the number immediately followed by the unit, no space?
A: 50km/h
